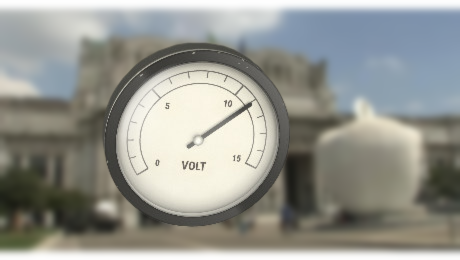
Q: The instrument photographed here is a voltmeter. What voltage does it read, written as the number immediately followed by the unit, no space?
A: 11V
